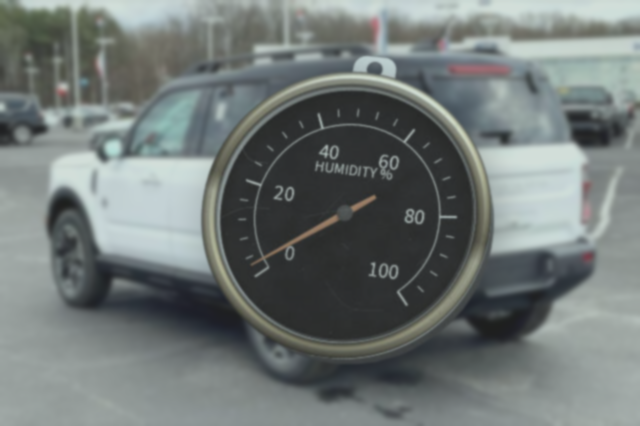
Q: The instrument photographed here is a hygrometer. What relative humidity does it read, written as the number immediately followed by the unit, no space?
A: 2%
